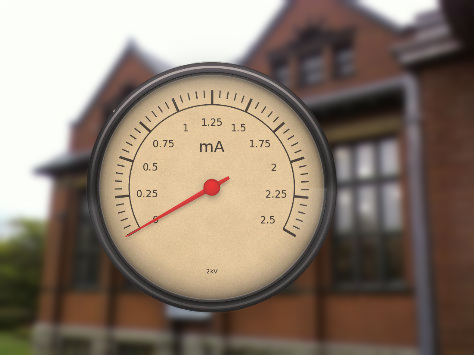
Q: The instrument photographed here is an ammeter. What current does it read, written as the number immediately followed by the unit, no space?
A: 0mA
